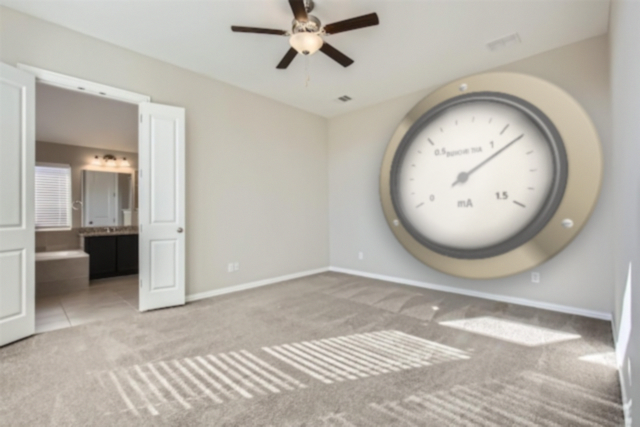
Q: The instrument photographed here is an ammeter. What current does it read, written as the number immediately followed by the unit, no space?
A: 1.1mA
